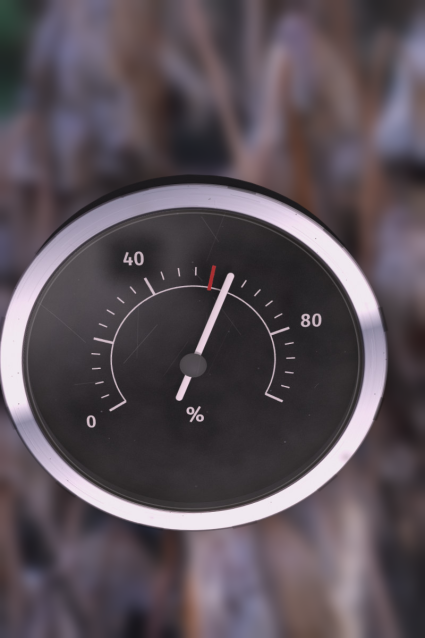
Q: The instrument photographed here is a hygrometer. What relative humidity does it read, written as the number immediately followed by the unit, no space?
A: 60%
